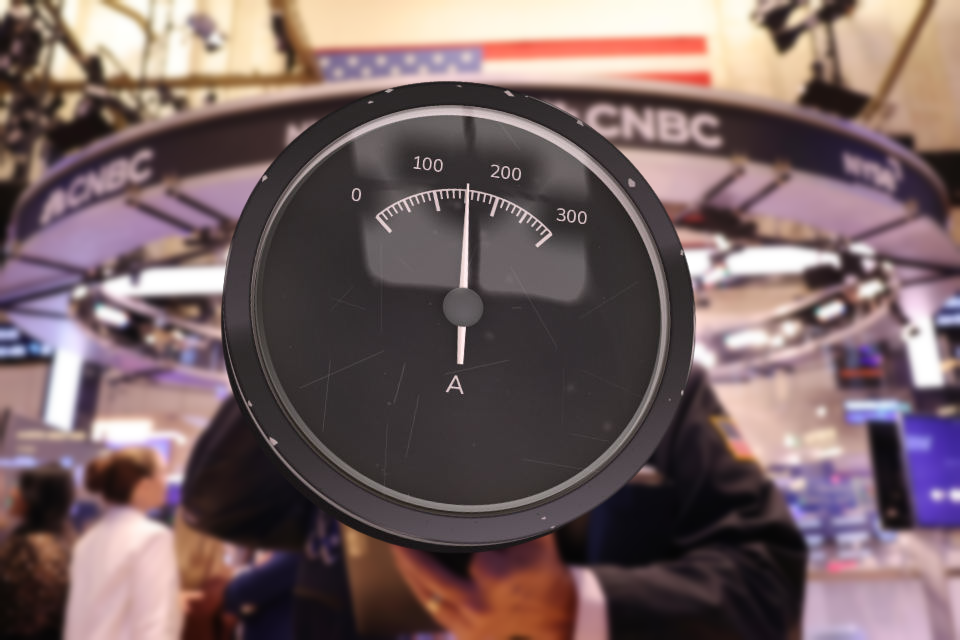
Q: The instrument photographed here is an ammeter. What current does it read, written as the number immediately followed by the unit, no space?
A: 150A
